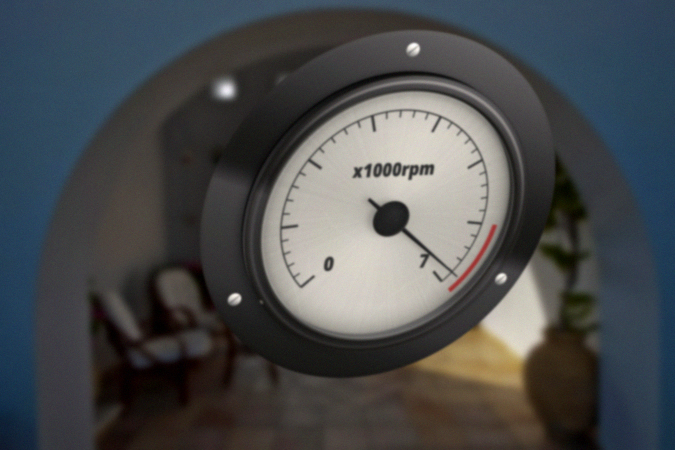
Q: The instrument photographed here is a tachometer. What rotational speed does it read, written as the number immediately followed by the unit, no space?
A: 6800rpm
